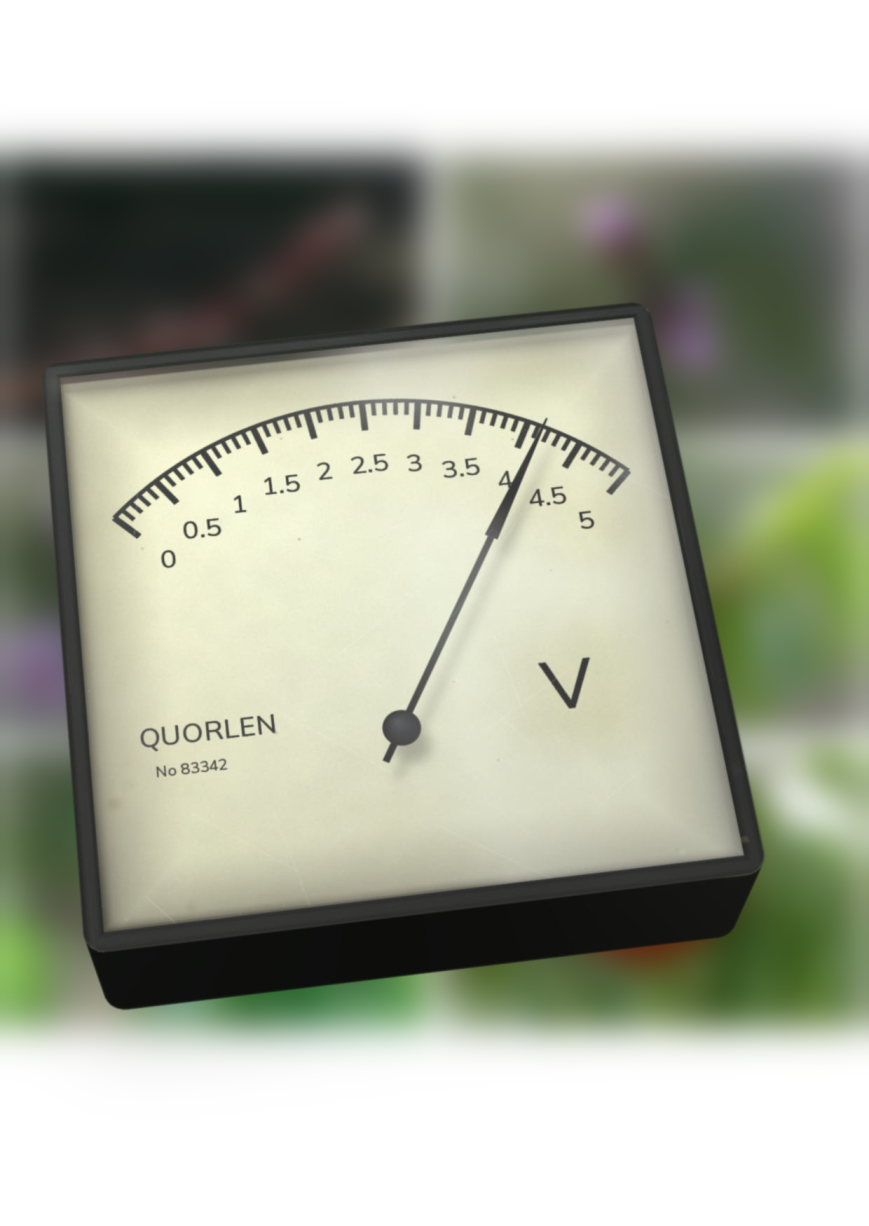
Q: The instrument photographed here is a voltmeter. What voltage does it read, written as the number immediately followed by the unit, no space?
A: 4.15V
